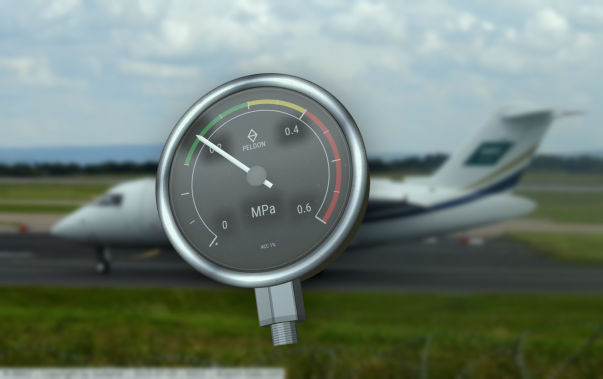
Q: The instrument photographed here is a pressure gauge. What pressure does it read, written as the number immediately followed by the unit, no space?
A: 0.2MPa
